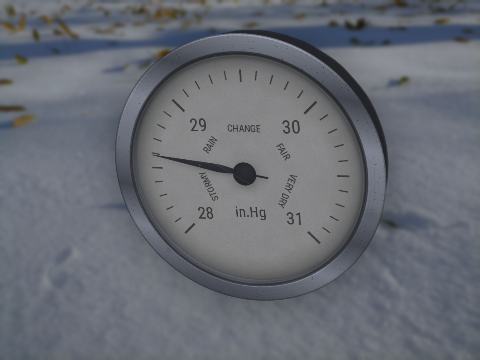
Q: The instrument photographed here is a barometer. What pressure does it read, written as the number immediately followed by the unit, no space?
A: 28.6inHg
